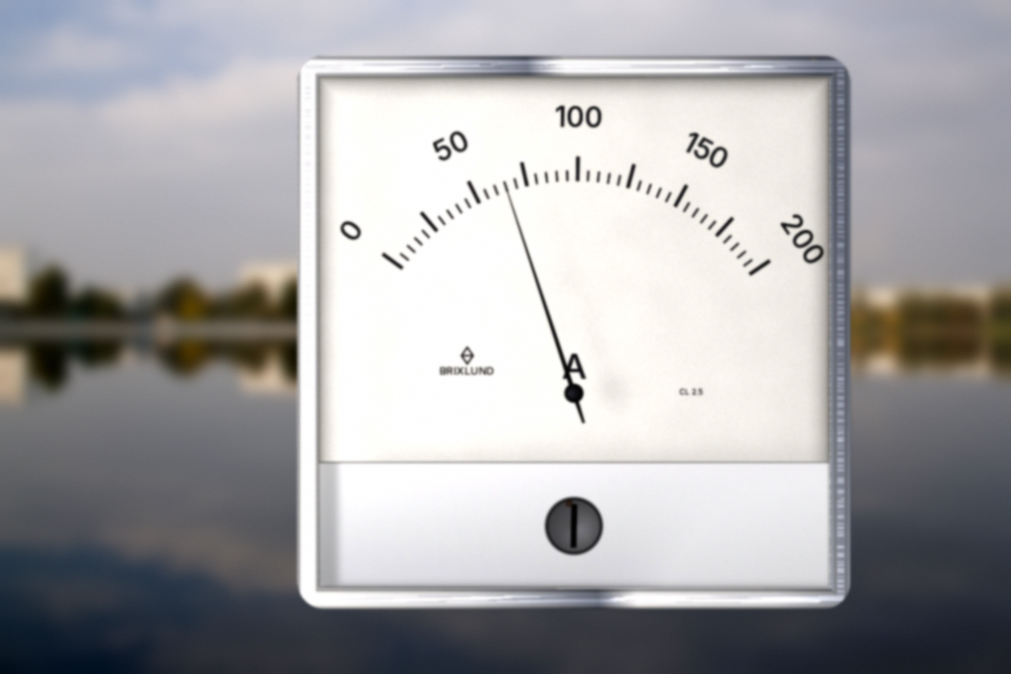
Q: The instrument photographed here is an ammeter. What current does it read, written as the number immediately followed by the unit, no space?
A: 65A
